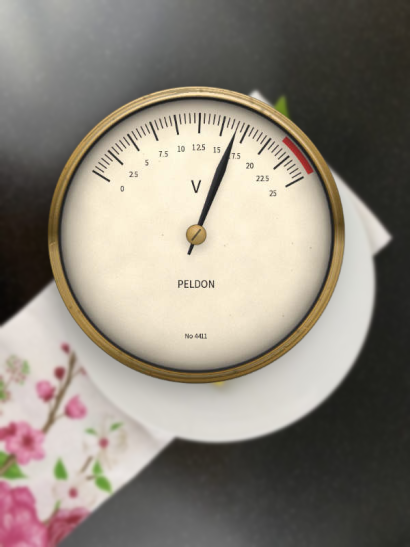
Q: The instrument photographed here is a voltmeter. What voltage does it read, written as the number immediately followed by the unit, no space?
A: 16.5V
